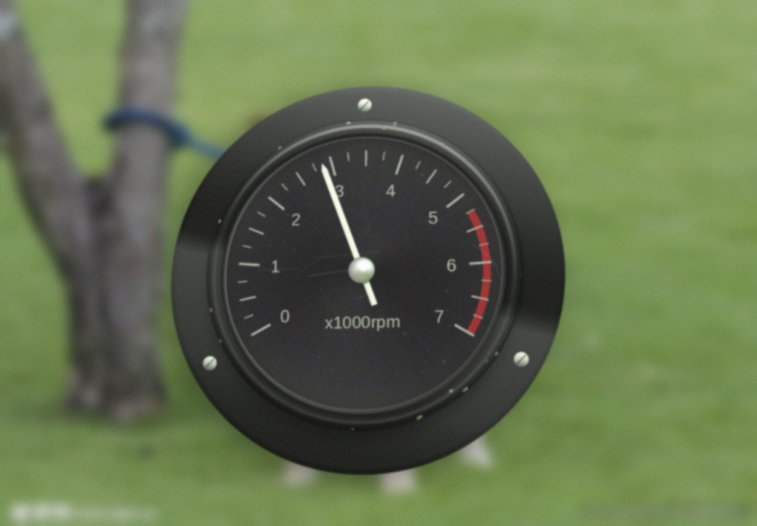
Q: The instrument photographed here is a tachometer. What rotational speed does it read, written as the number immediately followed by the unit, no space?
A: 2875rpm
